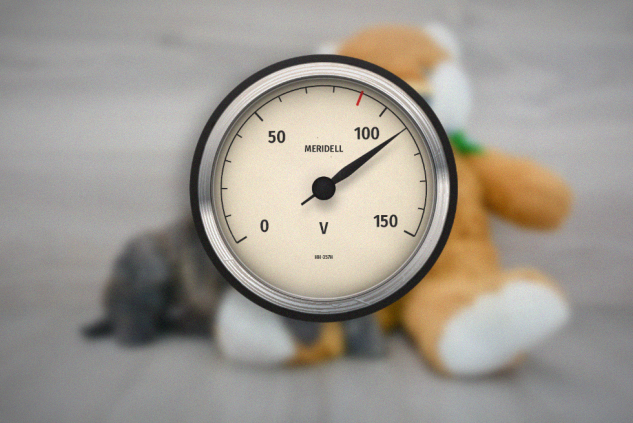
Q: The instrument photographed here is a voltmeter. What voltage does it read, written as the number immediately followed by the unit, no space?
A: 110V
